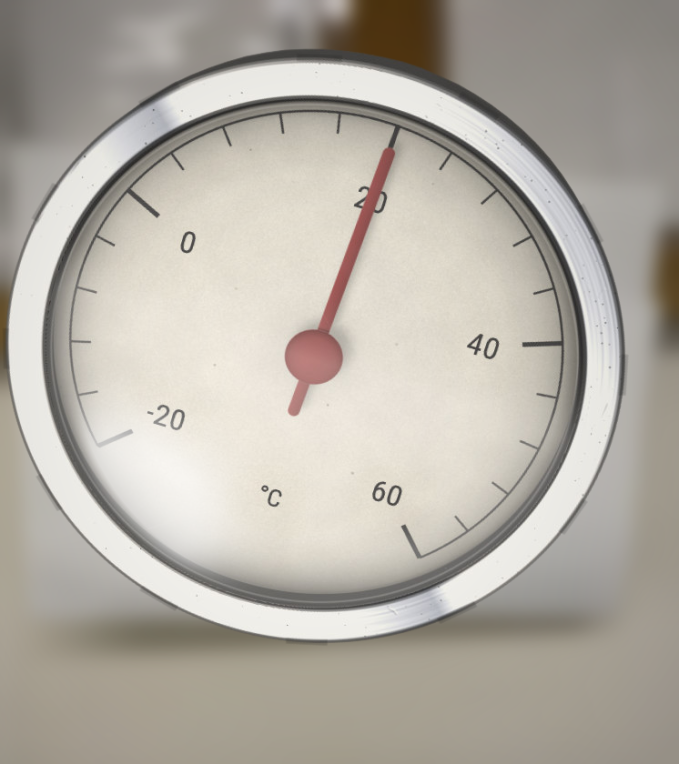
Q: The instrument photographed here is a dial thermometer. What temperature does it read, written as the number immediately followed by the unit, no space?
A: 20°C
